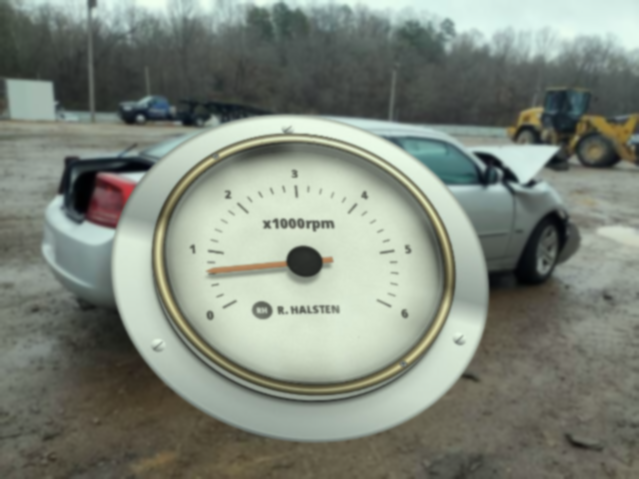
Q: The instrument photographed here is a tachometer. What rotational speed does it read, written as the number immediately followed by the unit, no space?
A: 600rpm
